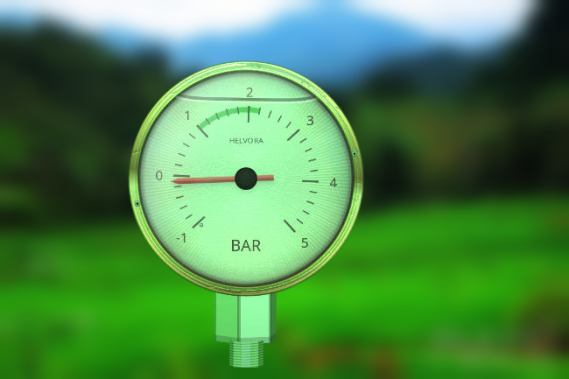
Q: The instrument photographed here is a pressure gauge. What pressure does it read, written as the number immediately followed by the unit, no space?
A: -0.1bar
